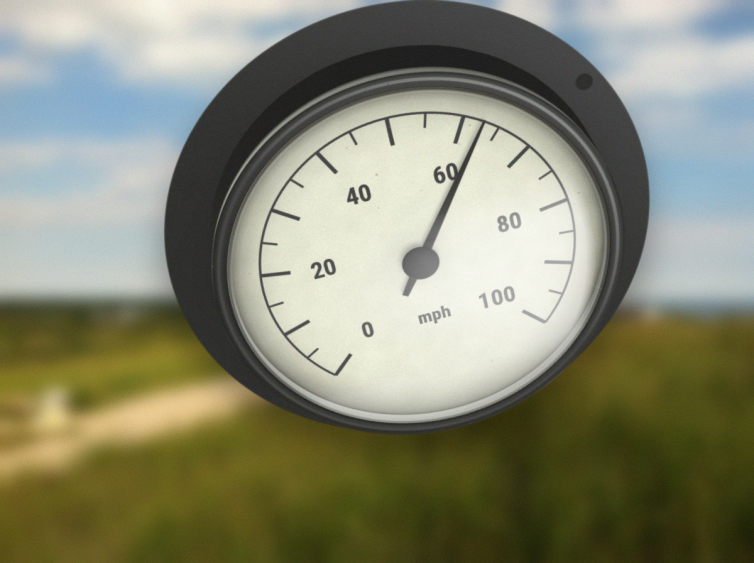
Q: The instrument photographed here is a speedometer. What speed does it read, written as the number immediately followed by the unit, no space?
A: 62.5mph
